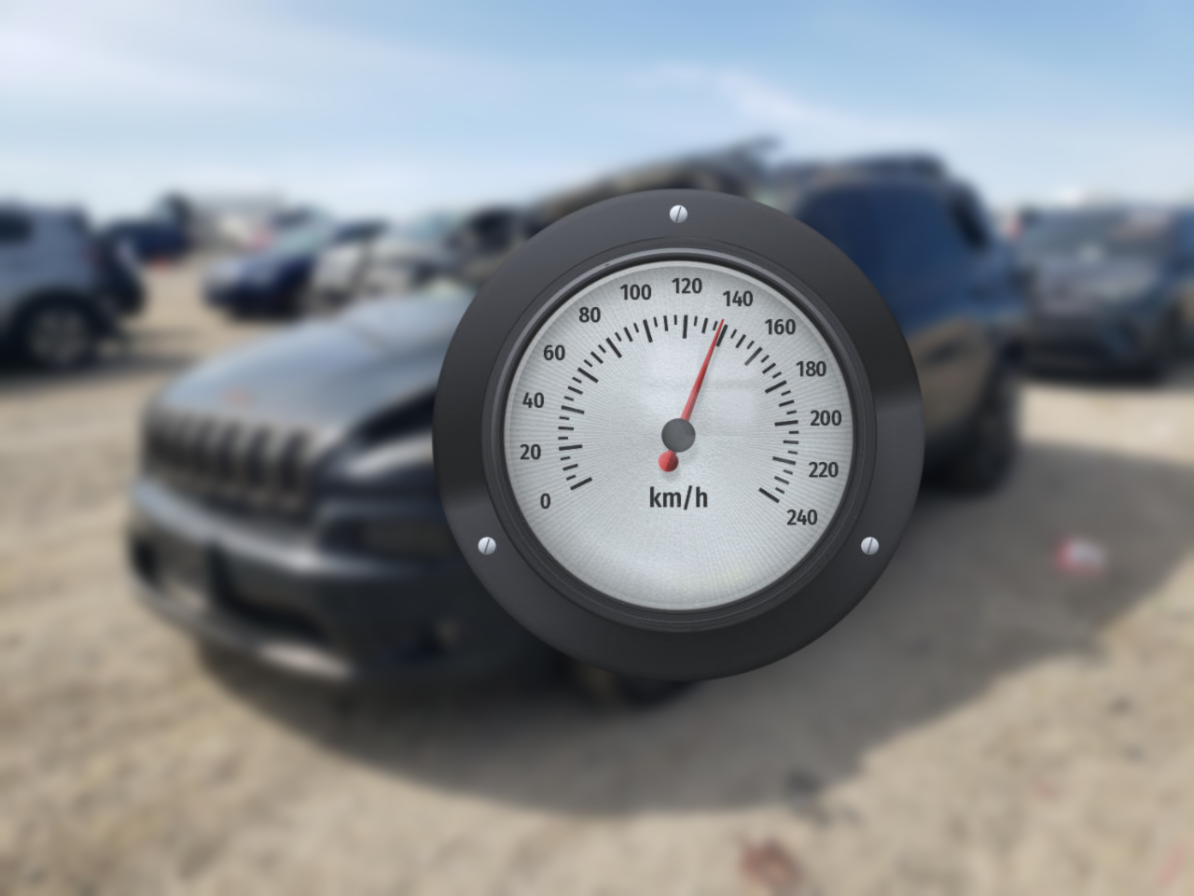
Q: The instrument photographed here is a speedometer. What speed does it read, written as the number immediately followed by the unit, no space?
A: 137.5km/h
